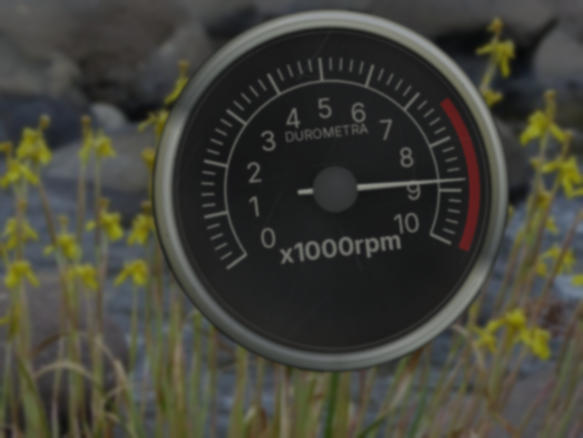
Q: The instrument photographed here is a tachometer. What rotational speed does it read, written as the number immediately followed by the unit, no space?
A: 8800rpm
